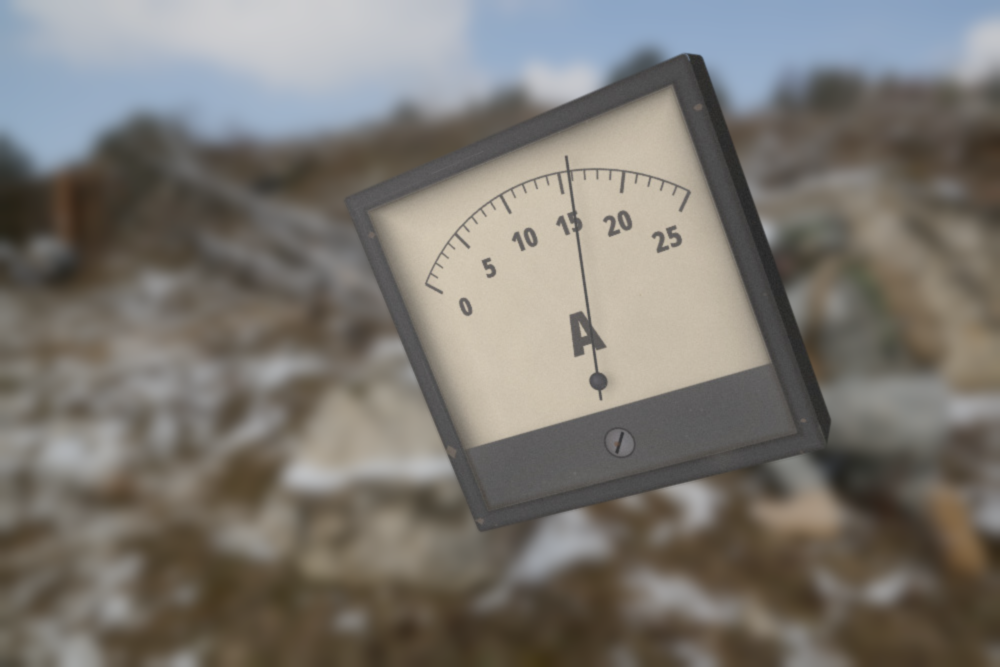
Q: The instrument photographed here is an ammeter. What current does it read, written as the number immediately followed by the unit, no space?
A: 16A
